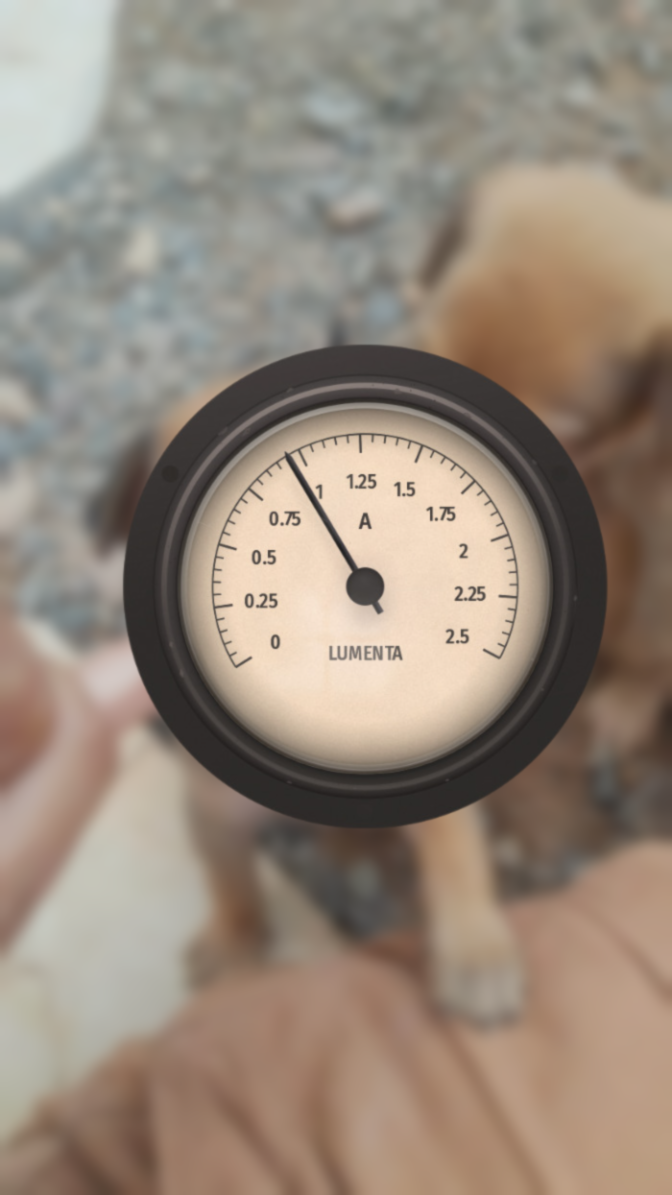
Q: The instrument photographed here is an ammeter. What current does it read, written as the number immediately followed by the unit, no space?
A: 0.95A
